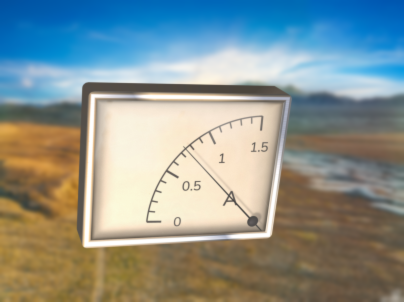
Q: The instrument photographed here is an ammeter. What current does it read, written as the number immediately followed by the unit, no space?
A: 0.75A
